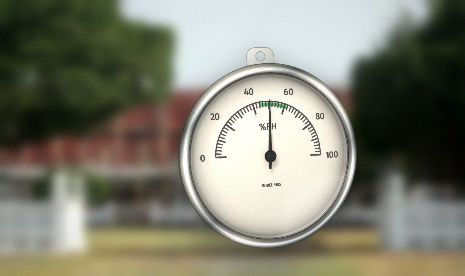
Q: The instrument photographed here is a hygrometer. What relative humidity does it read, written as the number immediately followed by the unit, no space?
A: 50%
